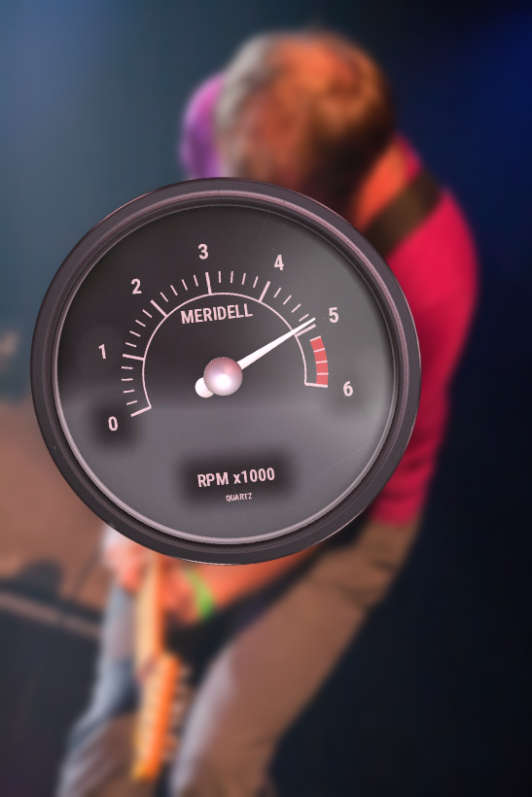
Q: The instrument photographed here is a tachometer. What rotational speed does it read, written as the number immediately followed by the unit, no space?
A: 4900rpm
